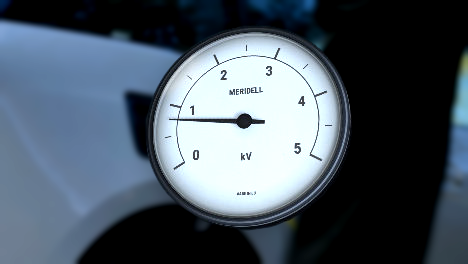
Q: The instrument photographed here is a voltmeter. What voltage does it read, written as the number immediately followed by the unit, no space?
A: 0.75kV
